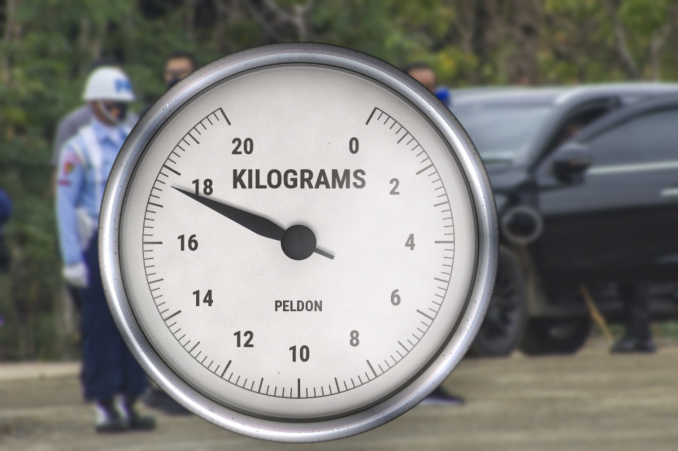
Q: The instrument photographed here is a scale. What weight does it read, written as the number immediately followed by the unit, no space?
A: 17.6kg
